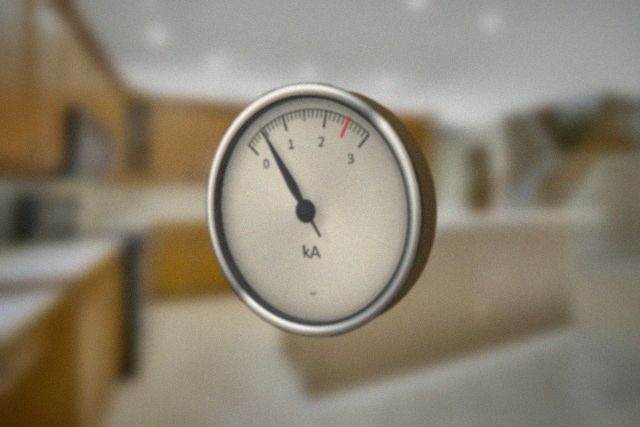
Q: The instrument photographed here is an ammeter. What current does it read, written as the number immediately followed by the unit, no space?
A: 0.5kA
